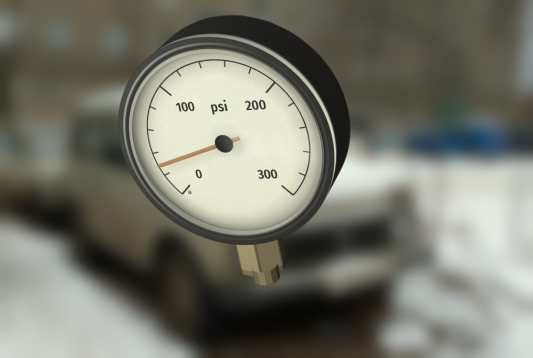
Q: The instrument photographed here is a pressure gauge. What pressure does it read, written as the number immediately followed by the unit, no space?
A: 30psi
